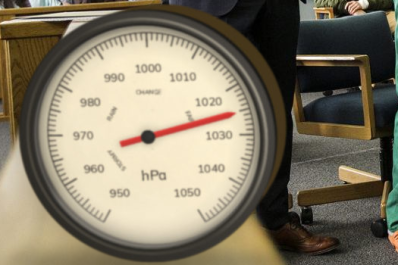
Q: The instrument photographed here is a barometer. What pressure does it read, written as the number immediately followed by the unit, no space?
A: 1025hPa
